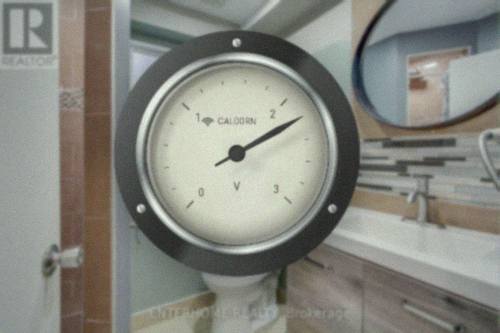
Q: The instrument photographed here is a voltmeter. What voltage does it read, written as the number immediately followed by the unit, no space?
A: 2.2V
